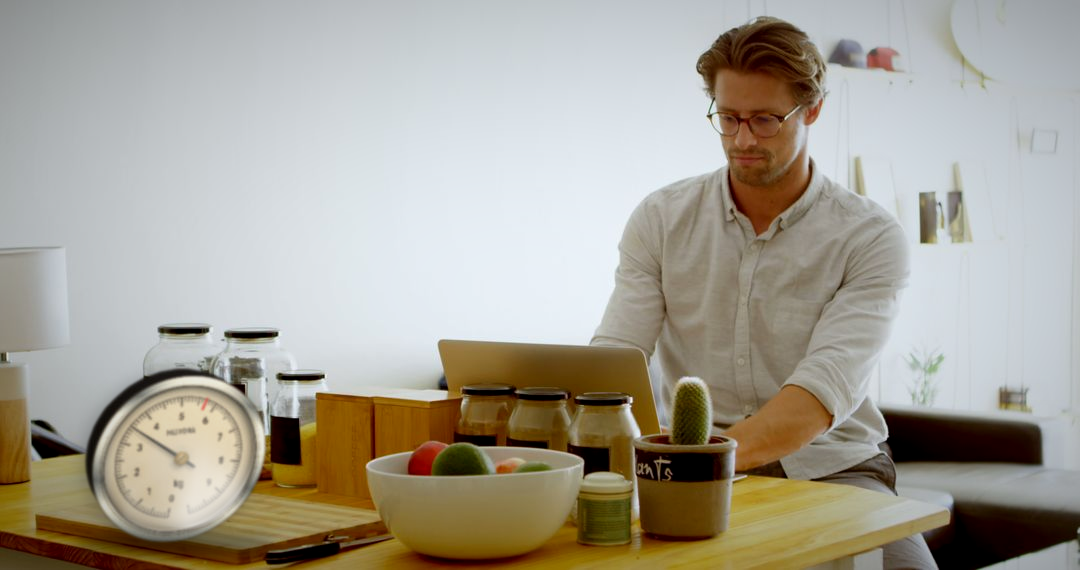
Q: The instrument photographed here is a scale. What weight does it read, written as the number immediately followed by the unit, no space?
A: 3.5kg
